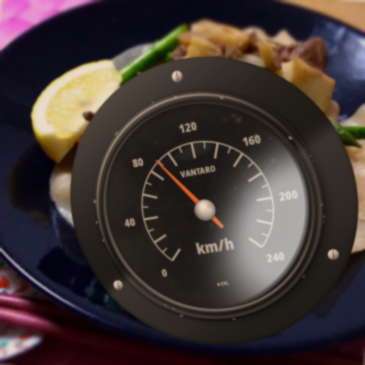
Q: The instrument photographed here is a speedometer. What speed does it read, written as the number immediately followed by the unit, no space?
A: 90km/h
